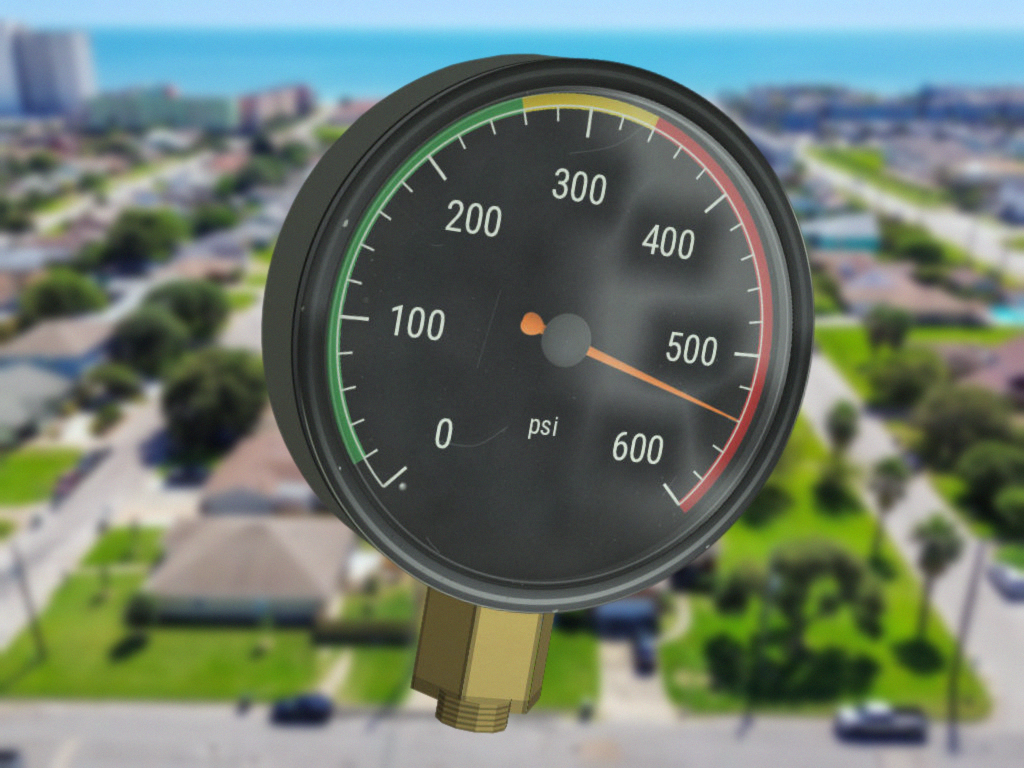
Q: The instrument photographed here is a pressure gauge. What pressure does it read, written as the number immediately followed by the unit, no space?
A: 540psi
